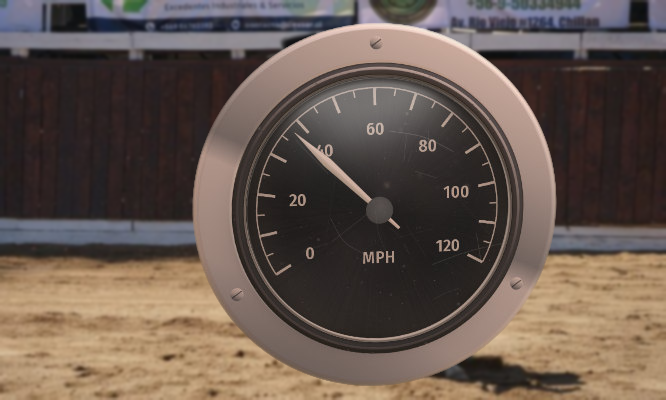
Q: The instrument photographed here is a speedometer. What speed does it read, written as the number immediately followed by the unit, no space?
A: 37.5mph
